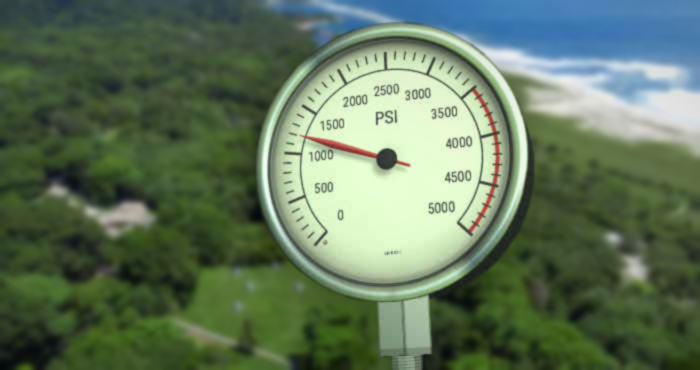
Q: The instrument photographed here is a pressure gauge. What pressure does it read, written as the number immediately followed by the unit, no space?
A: 1200psi
